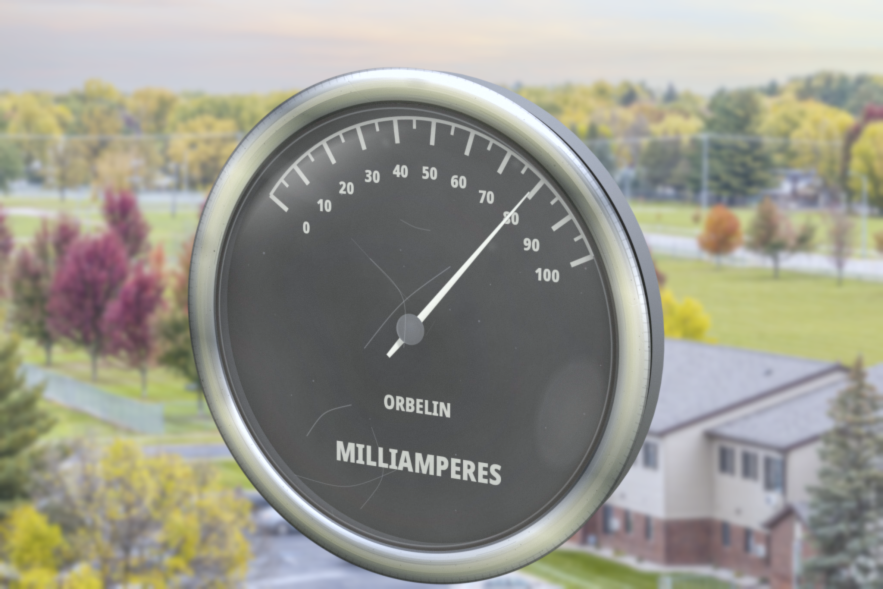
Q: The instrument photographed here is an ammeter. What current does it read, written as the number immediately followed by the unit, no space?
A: 80mA
